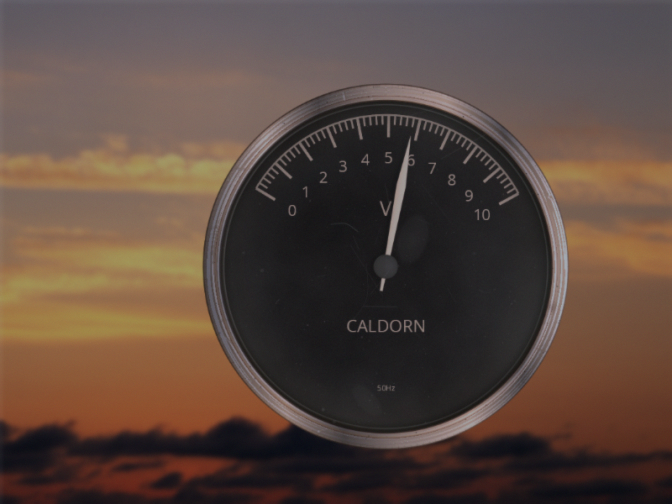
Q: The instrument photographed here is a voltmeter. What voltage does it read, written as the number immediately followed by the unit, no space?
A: 5.8V
